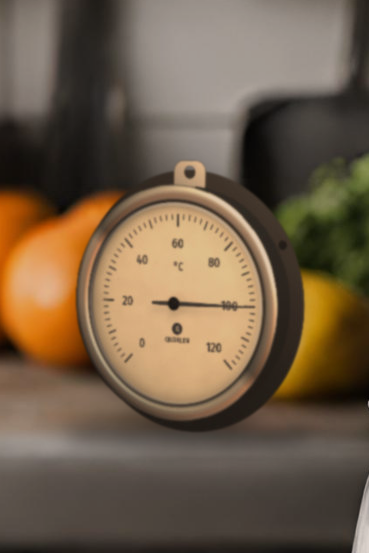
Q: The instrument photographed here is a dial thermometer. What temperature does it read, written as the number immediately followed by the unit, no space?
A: 100°C
